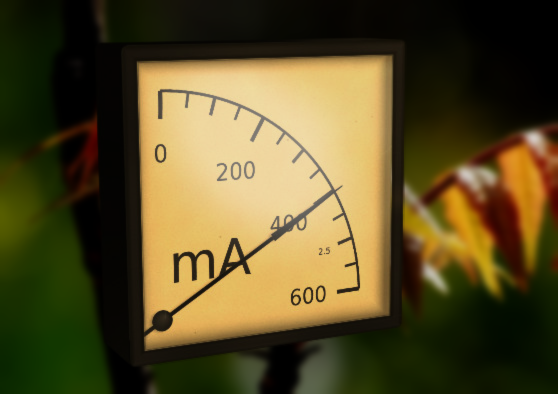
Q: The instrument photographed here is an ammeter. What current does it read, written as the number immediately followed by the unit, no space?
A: 400mA
